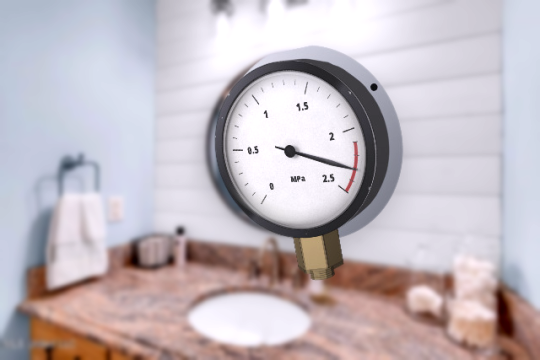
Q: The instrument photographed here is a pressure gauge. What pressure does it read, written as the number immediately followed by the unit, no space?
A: 2.3MPa
